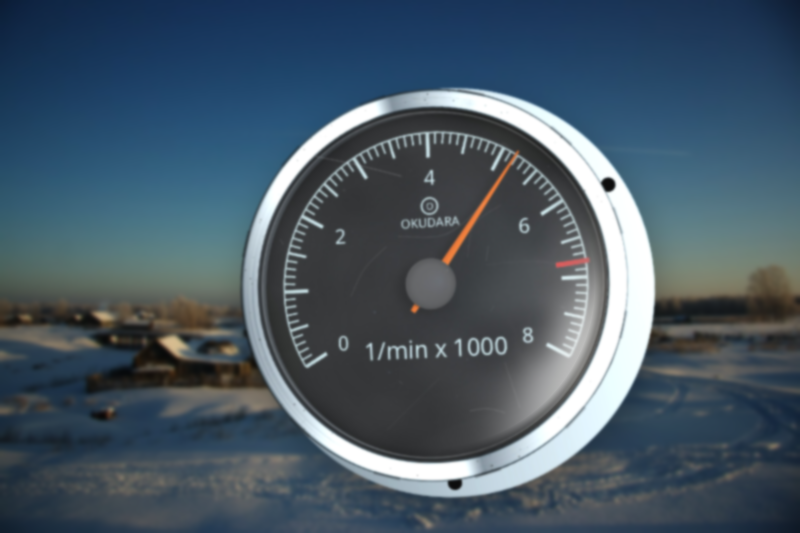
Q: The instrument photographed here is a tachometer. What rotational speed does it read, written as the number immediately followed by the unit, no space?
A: 5200rpm
